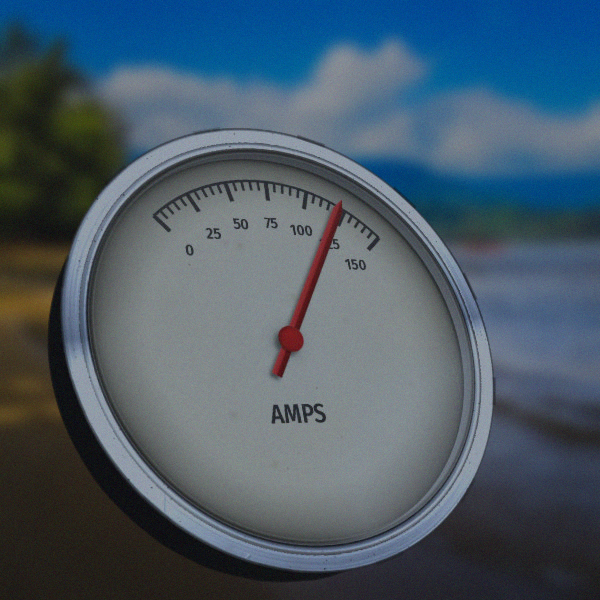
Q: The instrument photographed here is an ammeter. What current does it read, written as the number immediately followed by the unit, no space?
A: 120A
